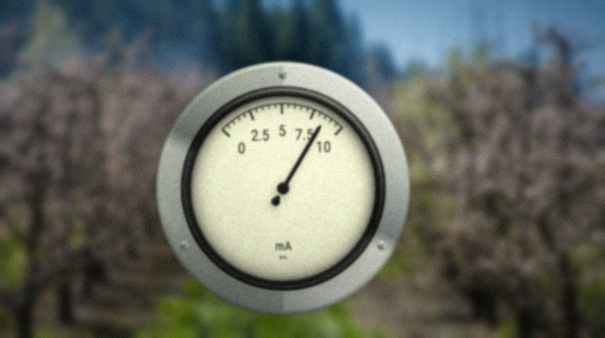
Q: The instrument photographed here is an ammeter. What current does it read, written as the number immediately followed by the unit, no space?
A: 8.5mA
